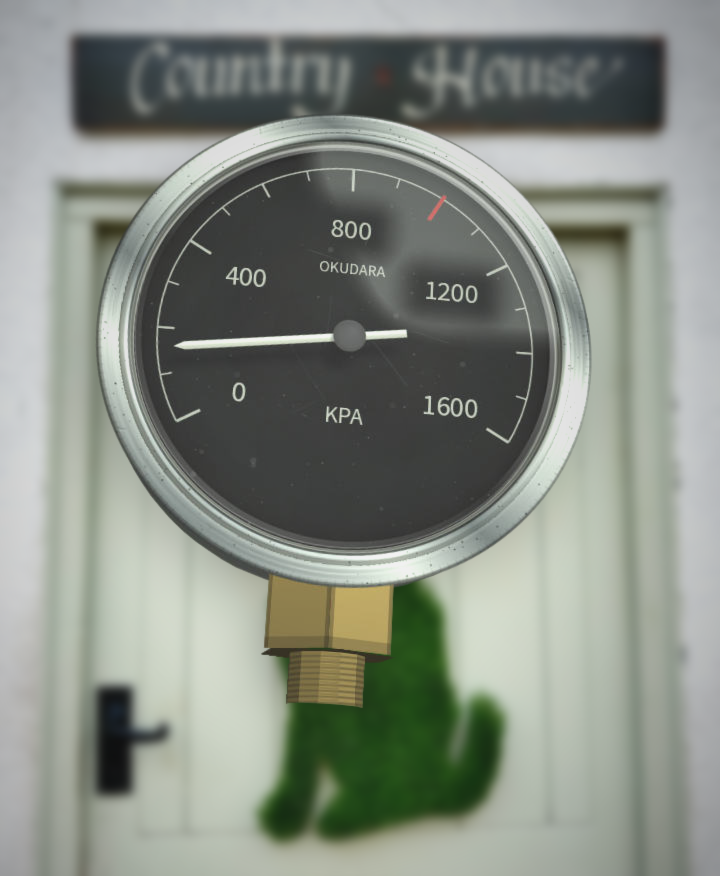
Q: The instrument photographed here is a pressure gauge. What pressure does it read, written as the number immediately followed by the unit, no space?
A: 150kPa
